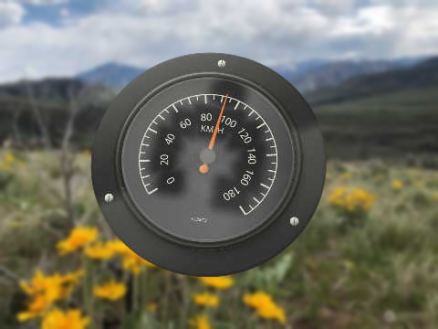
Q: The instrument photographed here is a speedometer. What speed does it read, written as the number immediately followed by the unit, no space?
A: 92.5km/h
